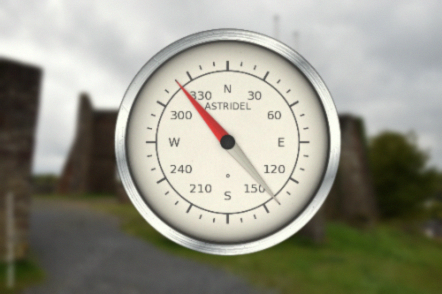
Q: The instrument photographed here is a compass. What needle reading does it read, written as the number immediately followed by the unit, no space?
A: 320°
